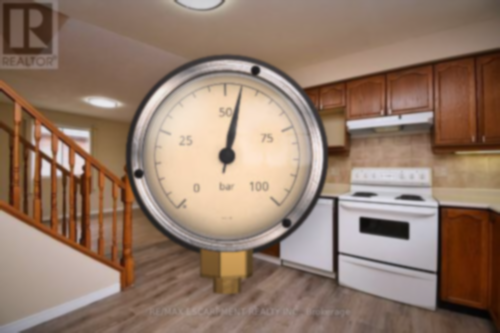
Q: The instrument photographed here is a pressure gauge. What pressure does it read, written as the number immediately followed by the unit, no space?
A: 55bar
